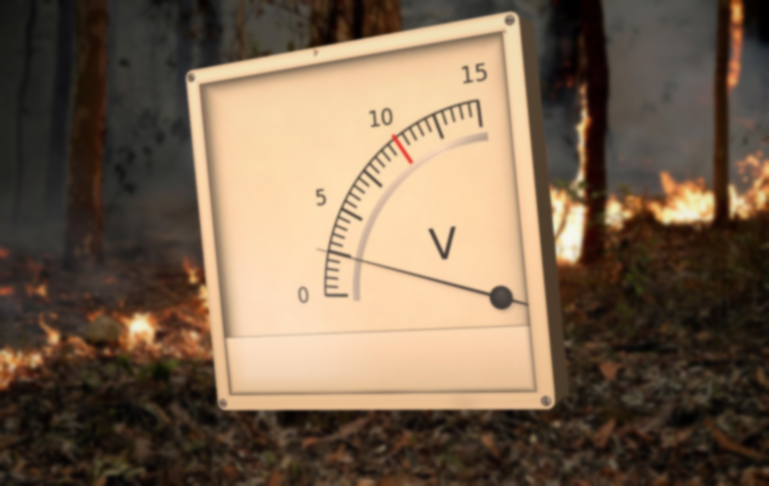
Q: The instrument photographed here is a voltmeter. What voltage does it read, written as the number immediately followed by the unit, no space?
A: 2.5V
